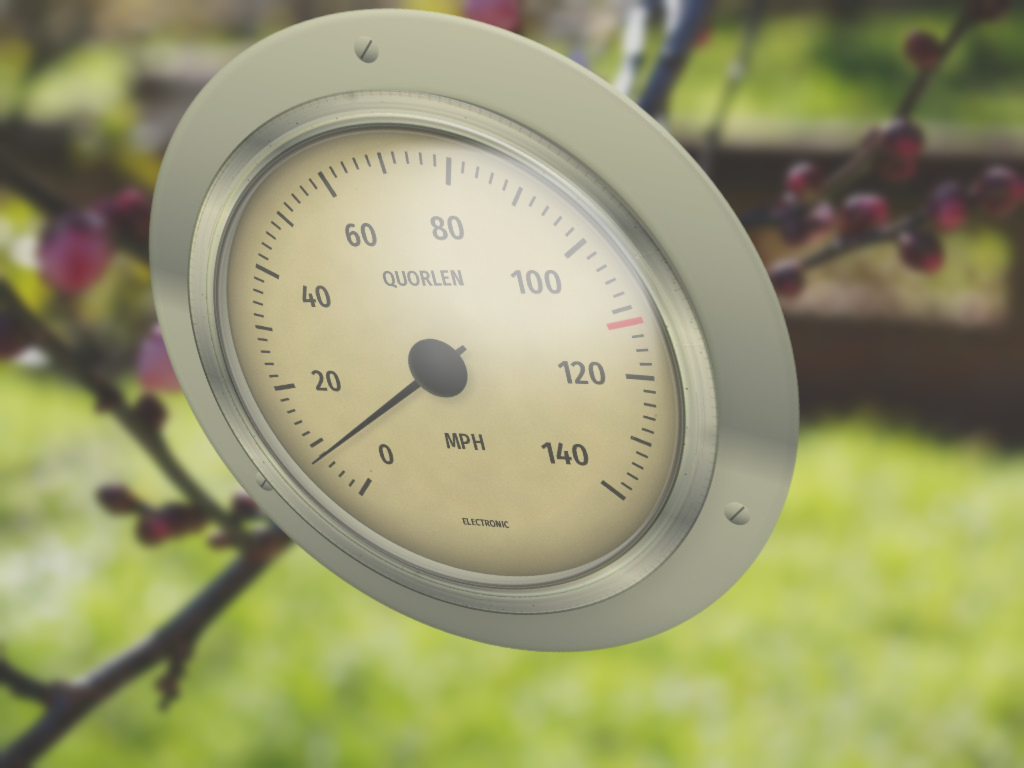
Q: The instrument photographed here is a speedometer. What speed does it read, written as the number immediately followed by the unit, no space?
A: 8mph
